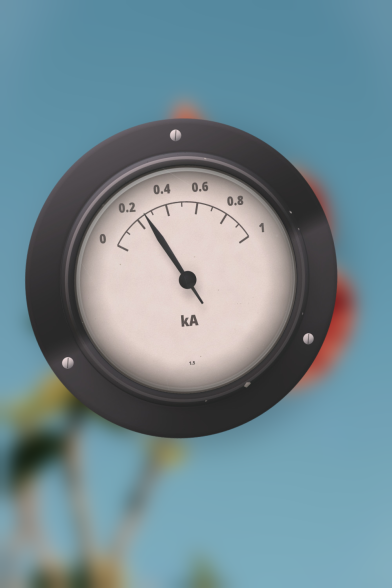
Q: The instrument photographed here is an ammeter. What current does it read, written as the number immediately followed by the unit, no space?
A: 0.25kA
